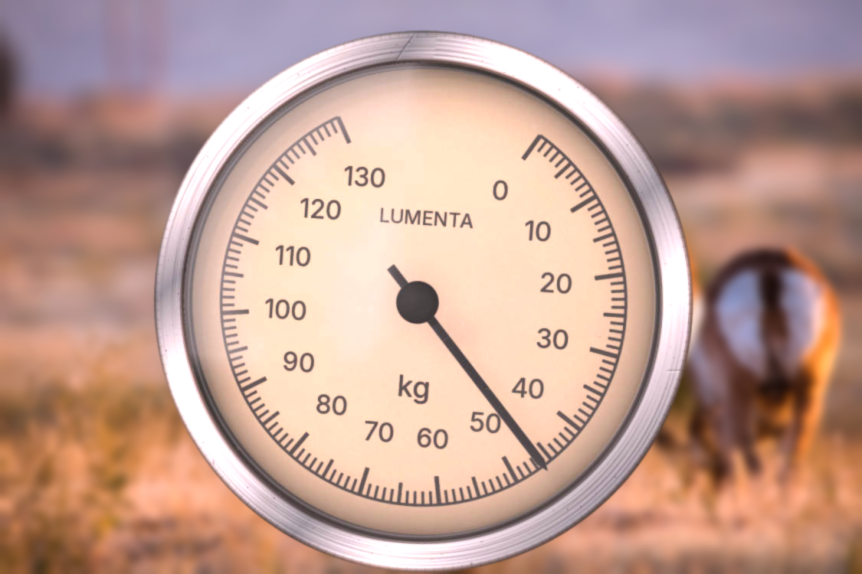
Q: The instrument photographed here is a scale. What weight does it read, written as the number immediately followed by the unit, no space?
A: 46kg
